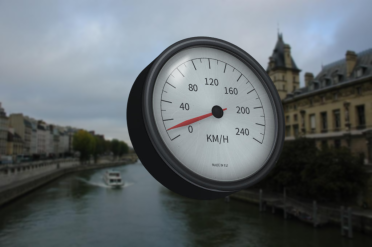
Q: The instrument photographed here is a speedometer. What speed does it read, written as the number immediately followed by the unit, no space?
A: 10km/h
